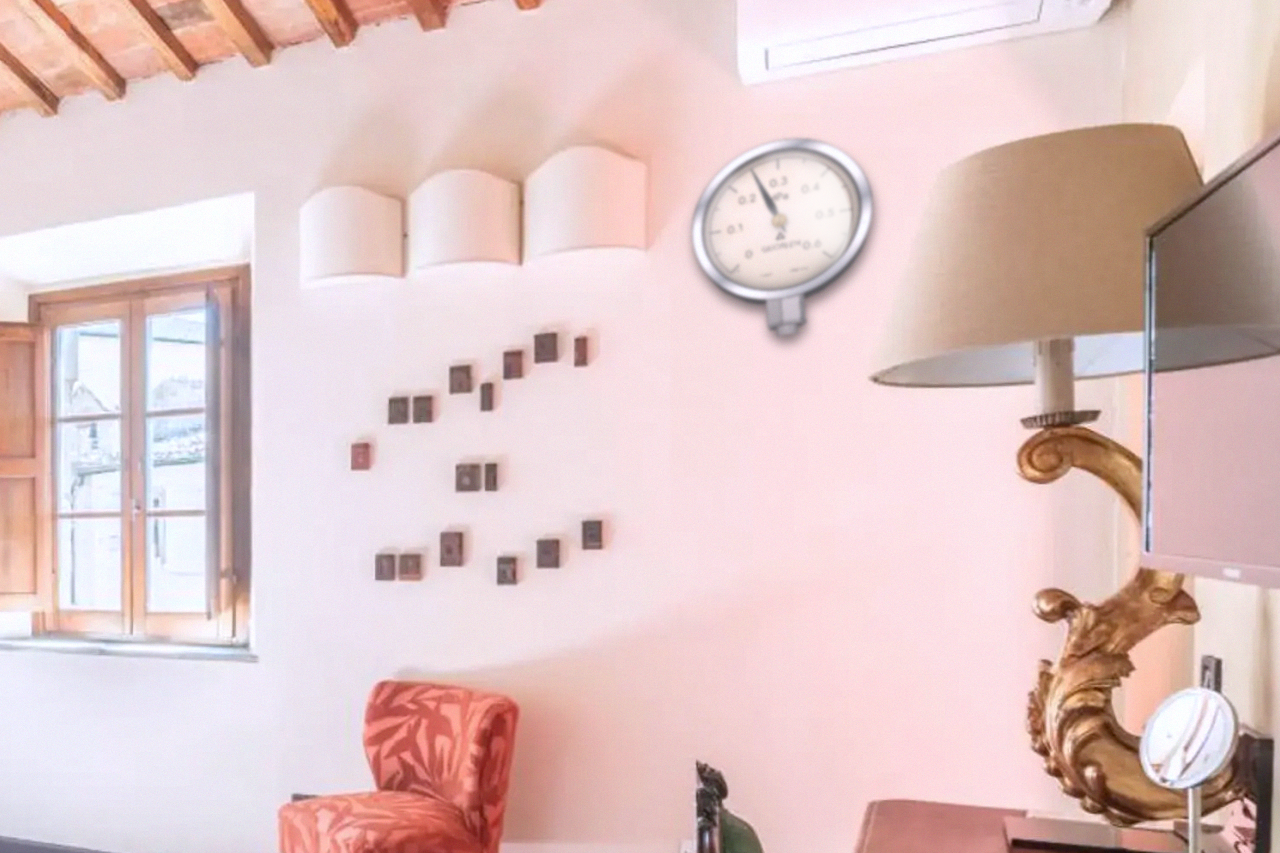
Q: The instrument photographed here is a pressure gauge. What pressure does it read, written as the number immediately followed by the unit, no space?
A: 0.25MPa
